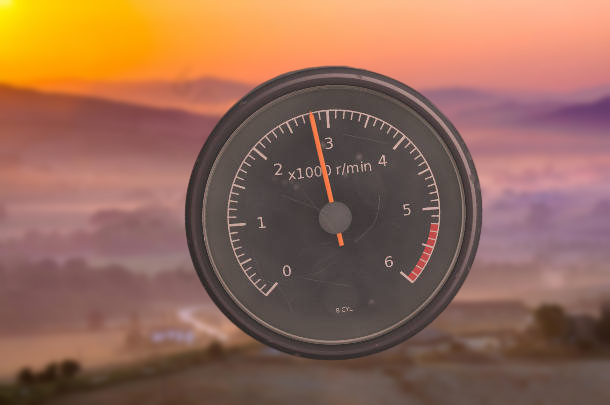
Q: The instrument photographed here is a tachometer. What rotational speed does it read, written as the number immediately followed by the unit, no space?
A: 2800rpm
